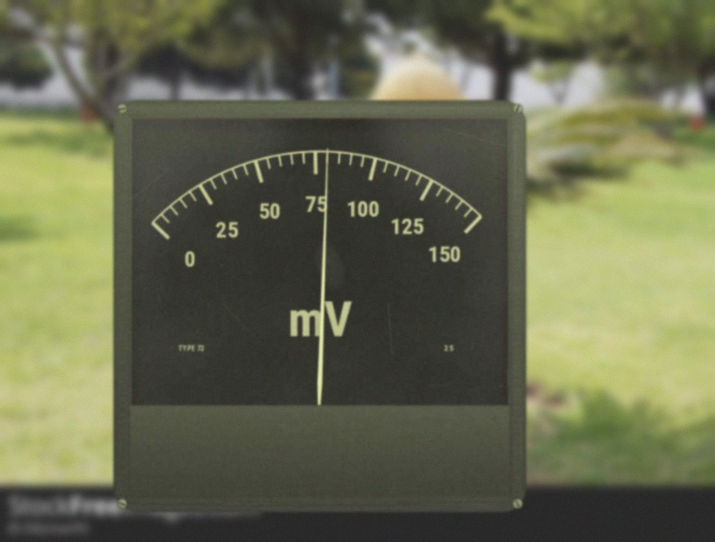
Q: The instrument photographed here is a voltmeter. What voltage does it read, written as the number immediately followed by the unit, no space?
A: 80mV
